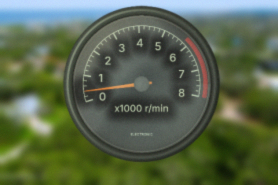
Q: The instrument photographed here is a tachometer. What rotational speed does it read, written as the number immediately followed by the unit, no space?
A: 400rpm
